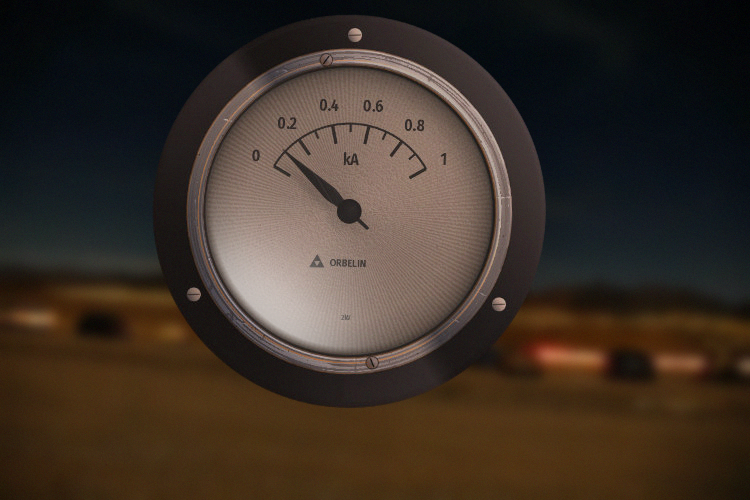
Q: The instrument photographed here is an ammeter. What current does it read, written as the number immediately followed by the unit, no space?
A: 0.1kA
